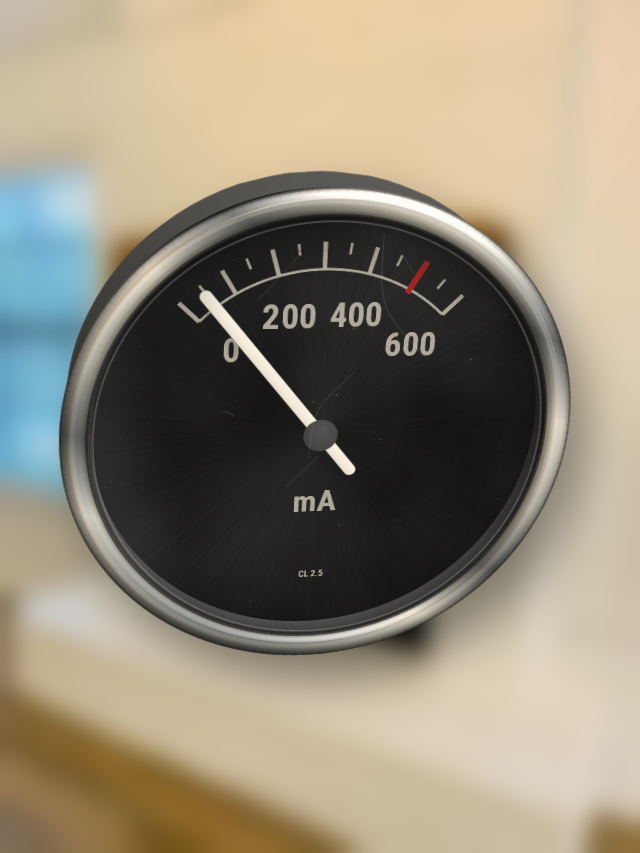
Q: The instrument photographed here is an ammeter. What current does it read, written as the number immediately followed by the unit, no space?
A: 50mA
